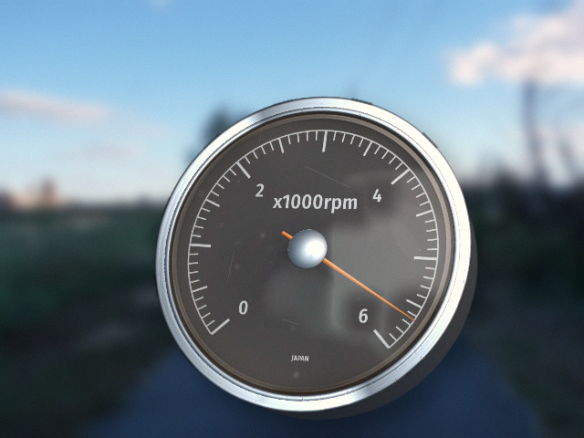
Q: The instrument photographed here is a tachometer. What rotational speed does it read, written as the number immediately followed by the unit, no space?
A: 5650rpm
